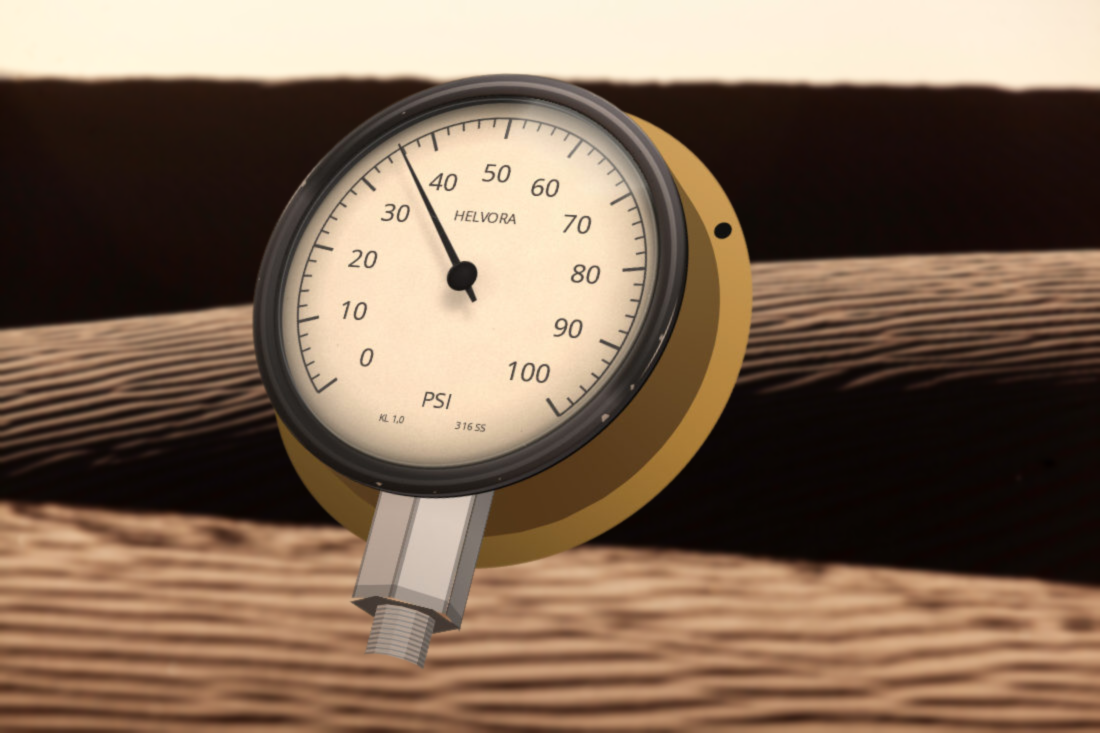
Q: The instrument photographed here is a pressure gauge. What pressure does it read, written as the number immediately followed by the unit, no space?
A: 36psi
